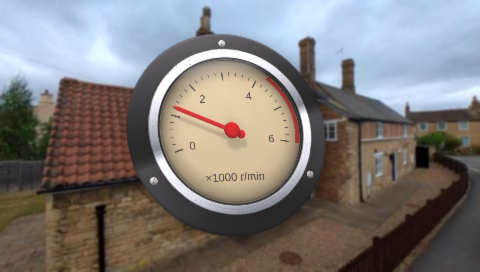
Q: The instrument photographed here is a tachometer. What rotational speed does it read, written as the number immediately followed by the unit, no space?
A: 1200rpm
